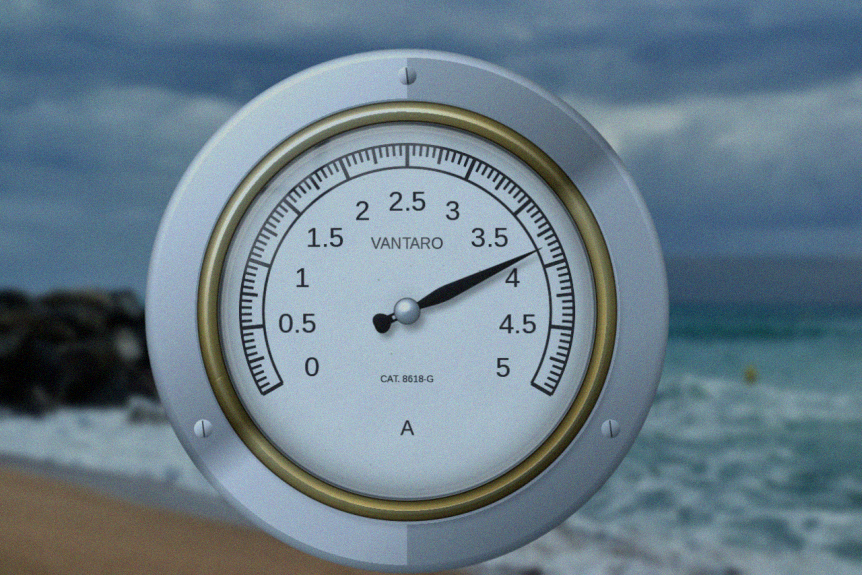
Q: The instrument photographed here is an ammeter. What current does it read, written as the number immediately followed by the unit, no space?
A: 3.85A
